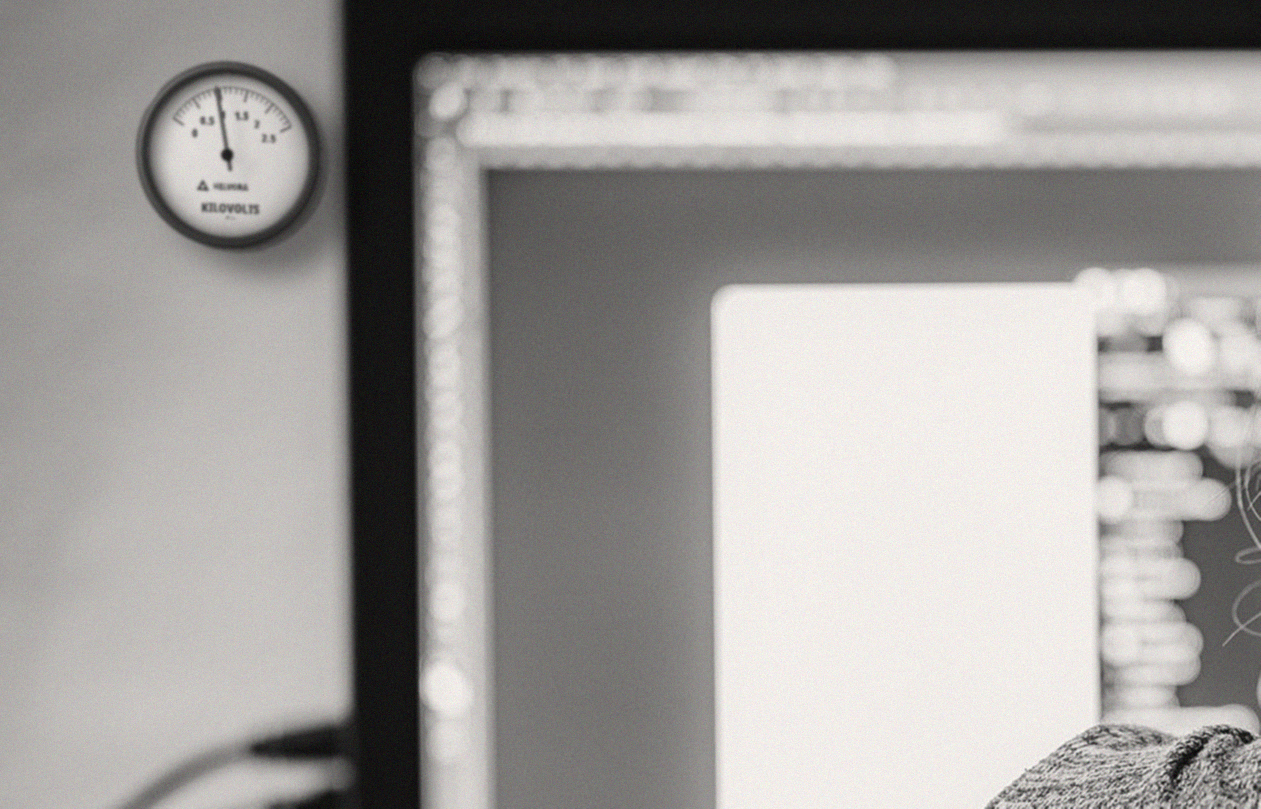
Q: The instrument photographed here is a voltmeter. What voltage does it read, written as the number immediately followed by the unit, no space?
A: 1kV
